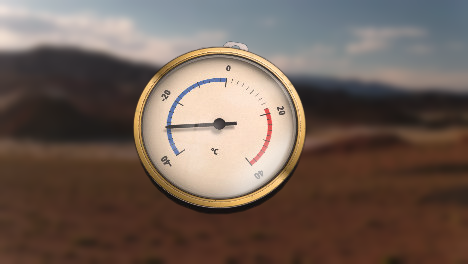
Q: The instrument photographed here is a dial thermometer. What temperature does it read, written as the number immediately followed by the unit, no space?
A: -30°C
